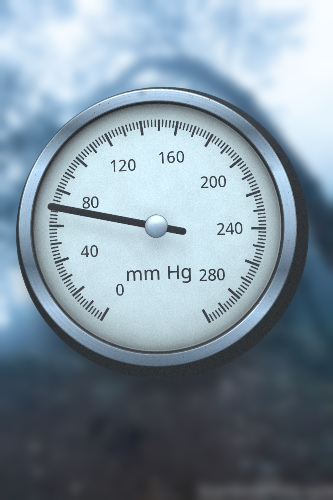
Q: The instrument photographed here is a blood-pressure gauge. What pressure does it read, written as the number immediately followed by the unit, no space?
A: 70mmHg
